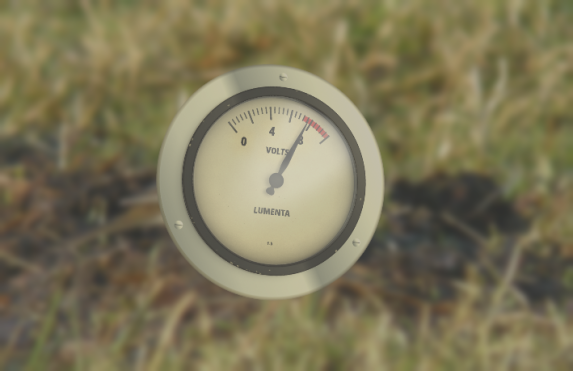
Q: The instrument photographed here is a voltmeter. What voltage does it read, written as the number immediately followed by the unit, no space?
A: 7.6V
